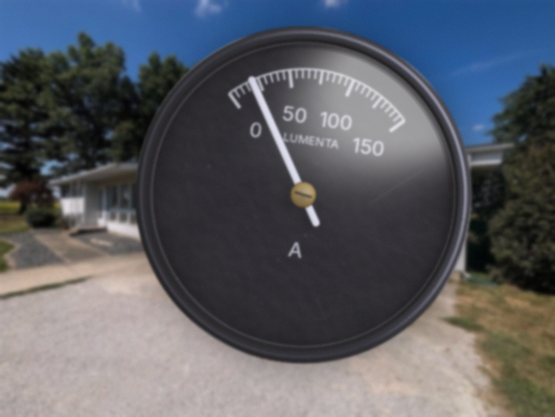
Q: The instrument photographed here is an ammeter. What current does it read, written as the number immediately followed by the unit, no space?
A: 20A
